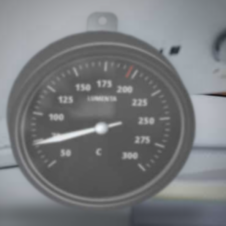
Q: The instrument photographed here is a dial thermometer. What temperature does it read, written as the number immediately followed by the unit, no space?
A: 75°C
